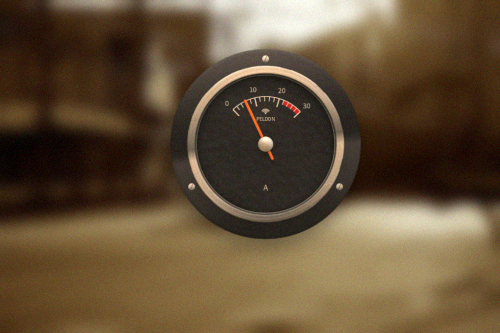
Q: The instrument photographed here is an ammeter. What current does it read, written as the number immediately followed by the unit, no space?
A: 6A
